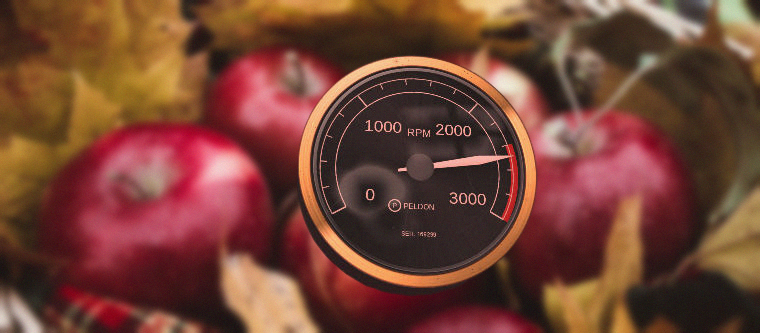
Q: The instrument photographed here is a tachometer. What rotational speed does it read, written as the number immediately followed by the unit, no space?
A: 2500rpm
